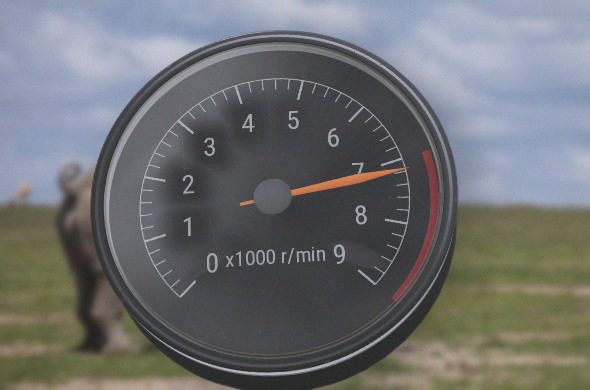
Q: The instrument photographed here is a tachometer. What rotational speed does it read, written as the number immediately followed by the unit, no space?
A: 7200rpm
